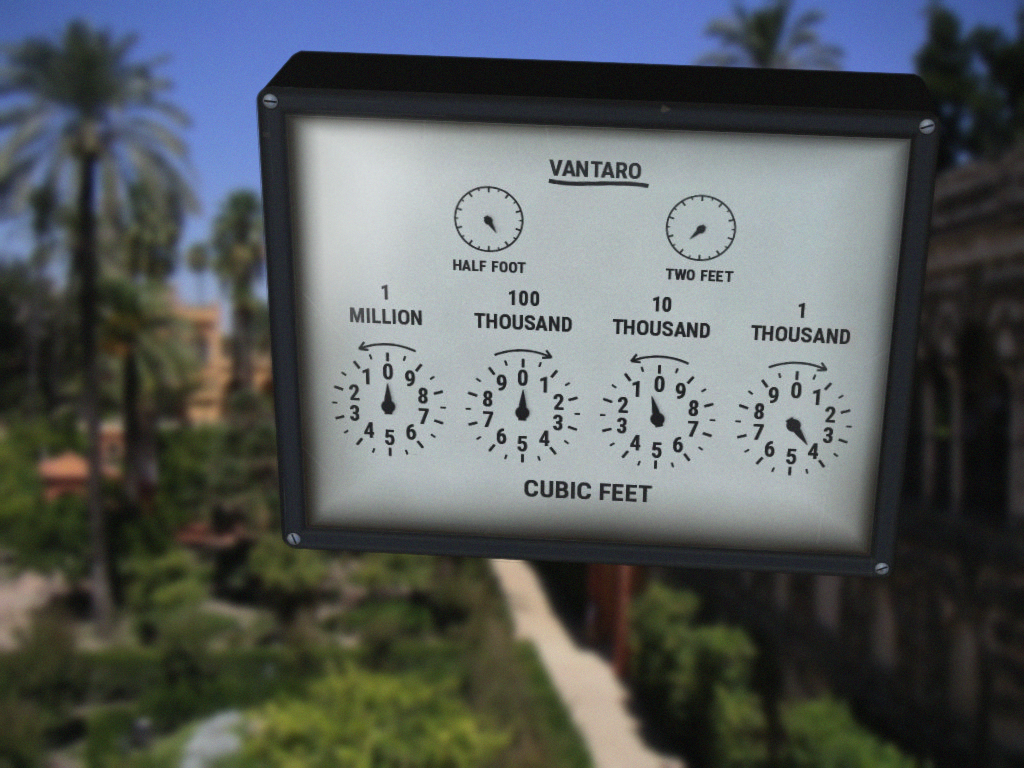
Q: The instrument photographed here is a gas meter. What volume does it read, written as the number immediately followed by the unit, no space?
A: 400ft³
